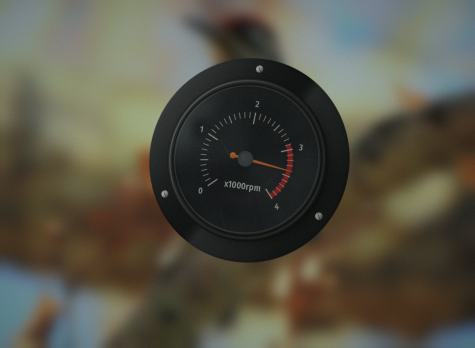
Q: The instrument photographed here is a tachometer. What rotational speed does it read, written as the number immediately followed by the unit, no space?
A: 3400rpm
